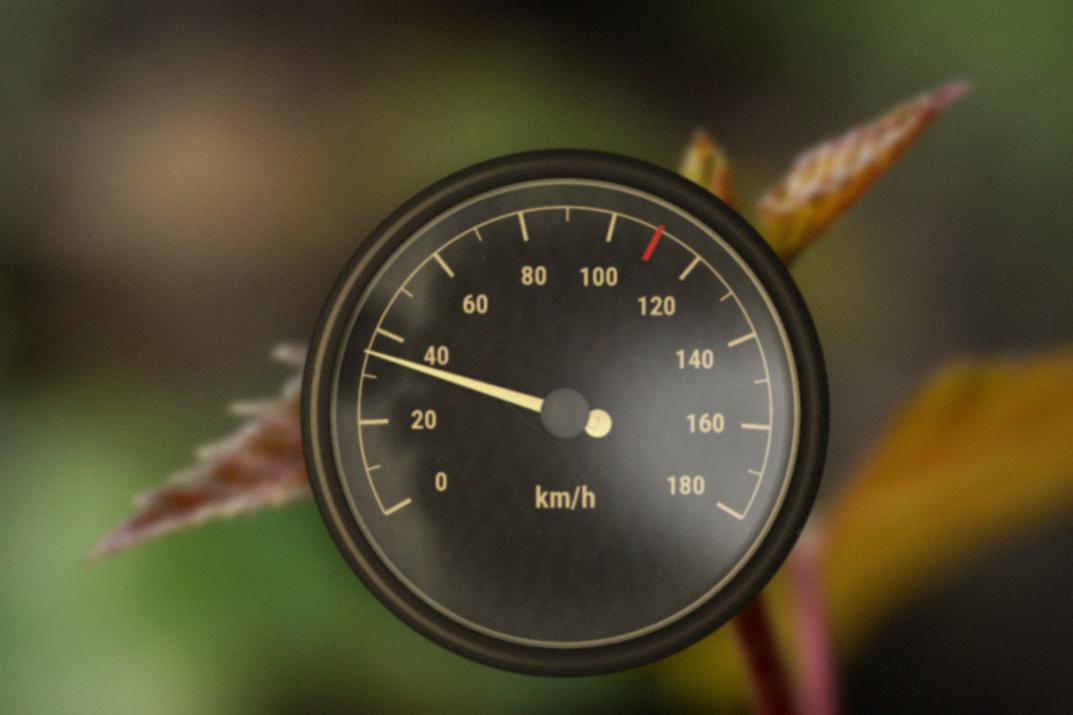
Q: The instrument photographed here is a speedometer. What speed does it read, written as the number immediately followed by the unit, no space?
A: 35km/h
